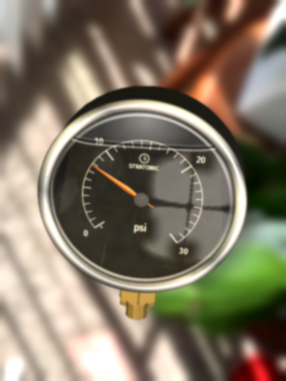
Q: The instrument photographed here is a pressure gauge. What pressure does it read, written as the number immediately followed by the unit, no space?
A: 8psi
